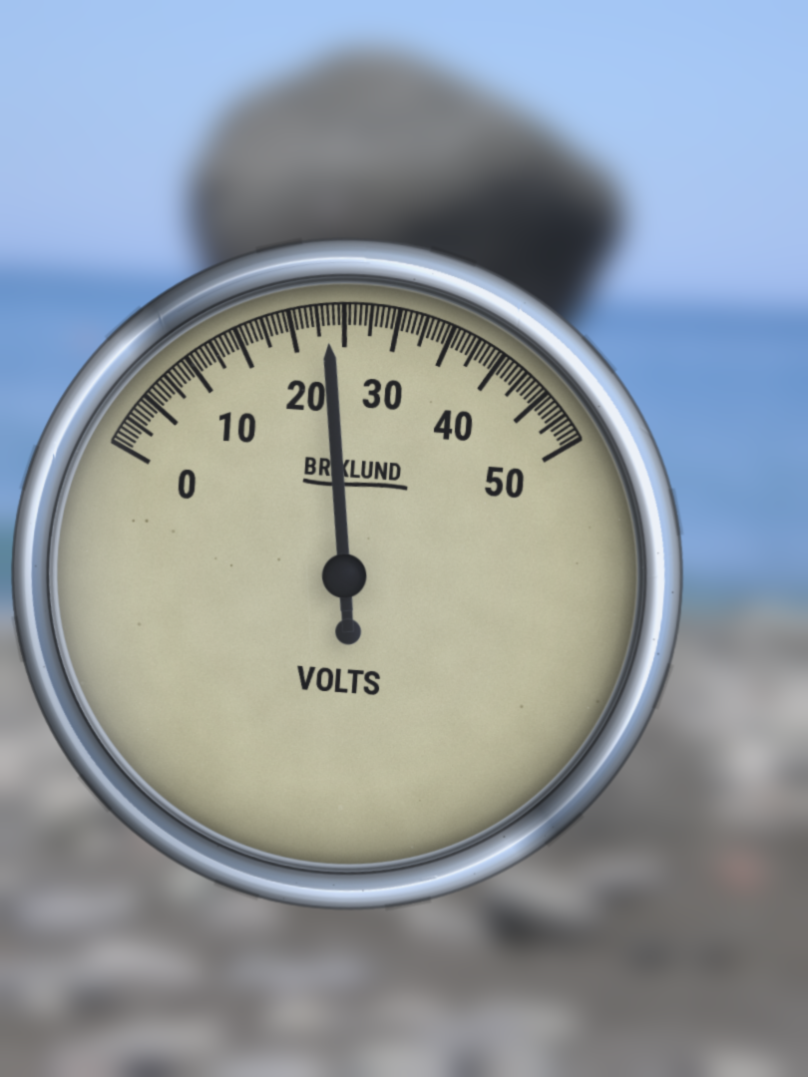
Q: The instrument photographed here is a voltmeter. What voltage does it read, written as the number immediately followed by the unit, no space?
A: 23.5V
